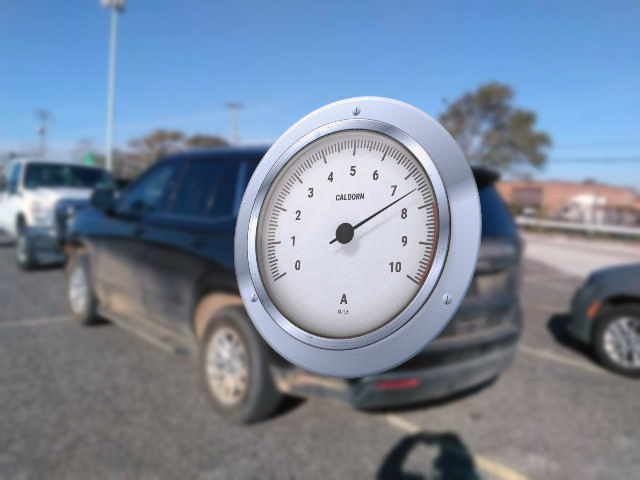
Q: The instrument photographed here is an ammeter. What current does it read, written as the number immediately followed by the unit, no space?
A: 7.5A
